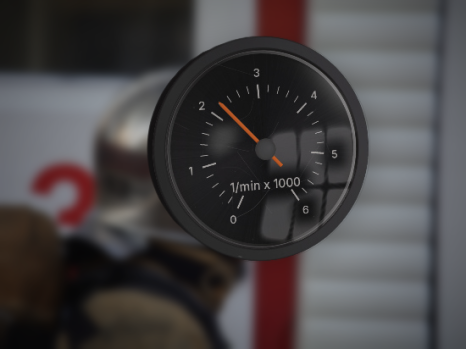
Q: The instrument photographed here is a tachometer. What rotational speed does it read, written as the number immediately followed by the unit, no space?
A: 2200rpm
